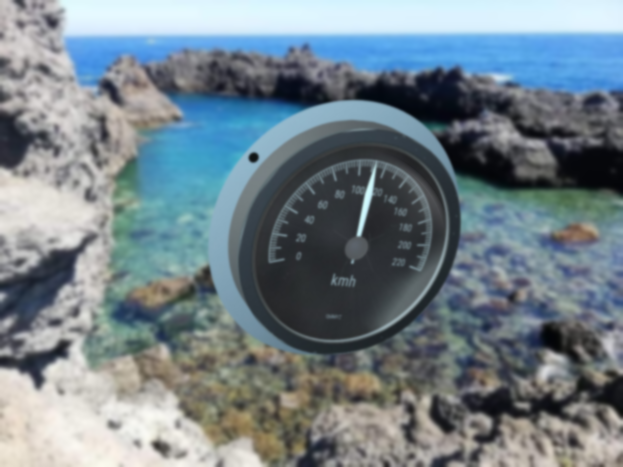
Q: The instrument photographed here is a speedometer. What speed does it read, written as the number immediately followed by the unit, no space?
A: 110km/h
